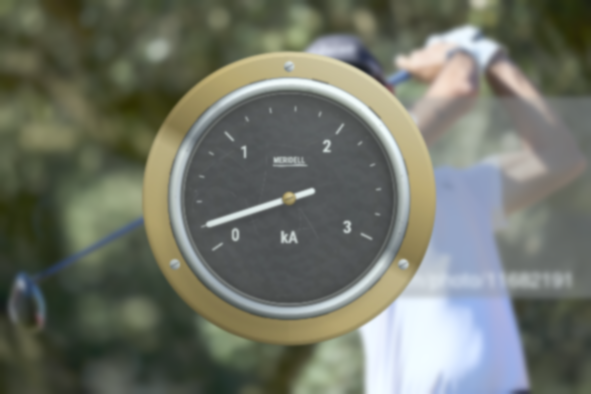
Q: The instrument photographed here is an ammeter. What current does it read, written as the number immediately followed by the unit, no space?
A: 0.2kA
